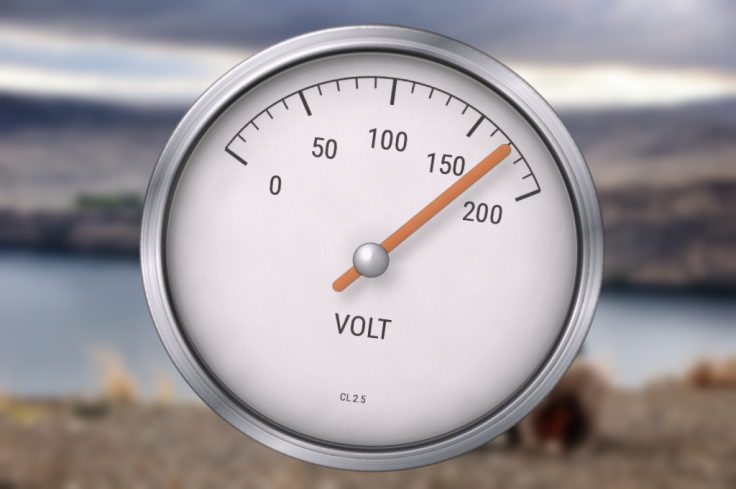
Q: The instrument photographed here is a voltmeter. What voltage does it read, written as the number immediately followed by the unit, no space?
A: 170V
